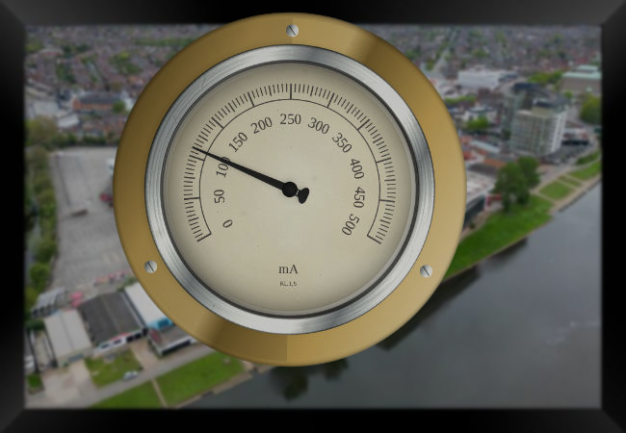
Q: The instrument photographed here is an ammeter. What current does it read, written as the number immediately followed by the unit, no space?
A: 110mA
